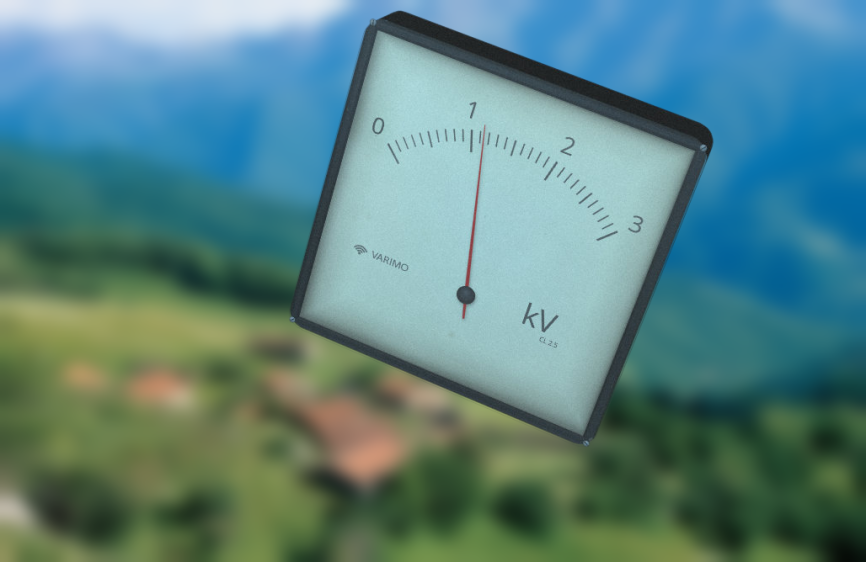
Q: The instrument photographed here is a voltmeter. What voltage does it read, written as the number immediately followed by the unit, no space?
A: 1.15kV
